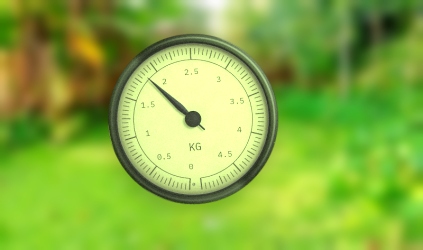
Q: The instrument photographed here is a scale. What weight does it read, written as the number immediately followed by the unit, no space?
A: 1.85kg
